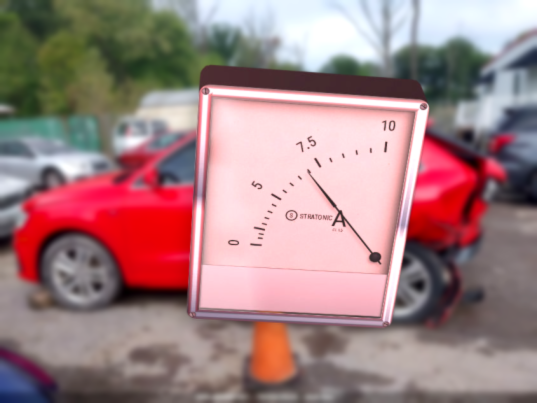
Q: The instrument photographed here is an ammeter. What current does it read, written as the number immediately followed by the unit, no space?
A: 7A
